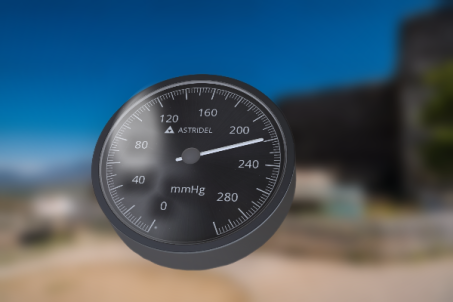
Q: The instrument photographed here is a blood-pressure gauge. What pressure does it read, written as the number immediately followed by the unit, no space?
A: 220mmHg
